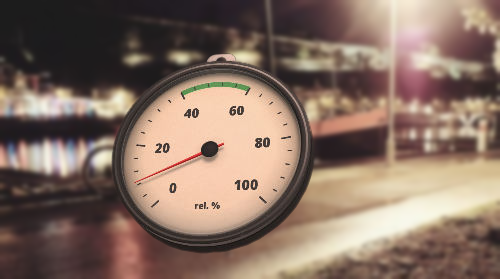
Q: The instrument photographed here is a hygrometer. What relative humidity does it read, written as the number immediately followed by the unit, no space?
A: 8%
